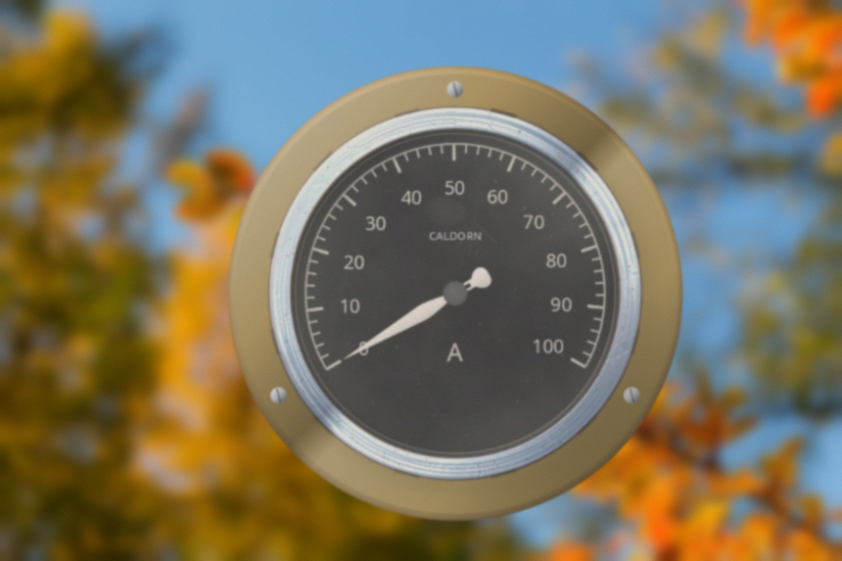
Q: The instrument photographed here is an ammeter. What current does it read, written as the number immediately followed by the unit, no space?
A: 0A
